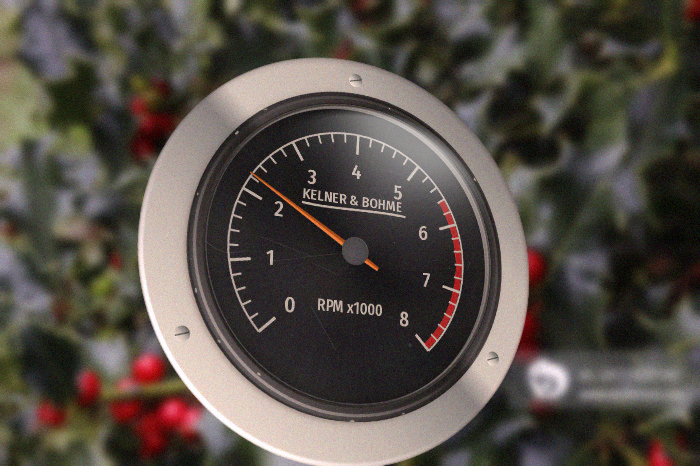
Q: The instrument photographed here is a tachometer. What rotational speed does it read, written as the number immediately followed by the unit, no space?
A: 2200rpm
